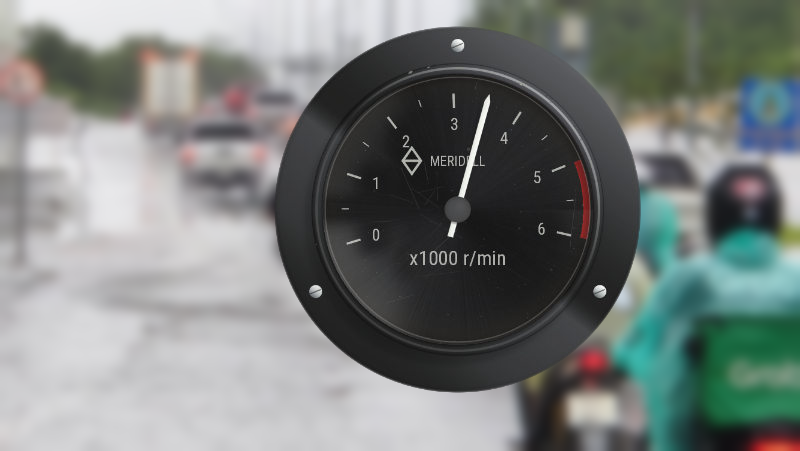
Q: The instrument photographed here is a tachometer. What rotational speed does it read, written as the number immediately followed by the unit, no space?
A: 3500rpm
